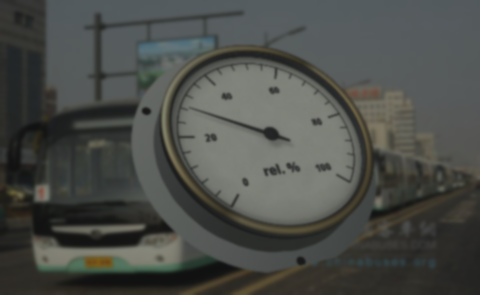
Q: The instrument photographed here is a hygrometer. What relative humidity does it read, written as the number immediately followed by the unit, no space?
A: 28%
